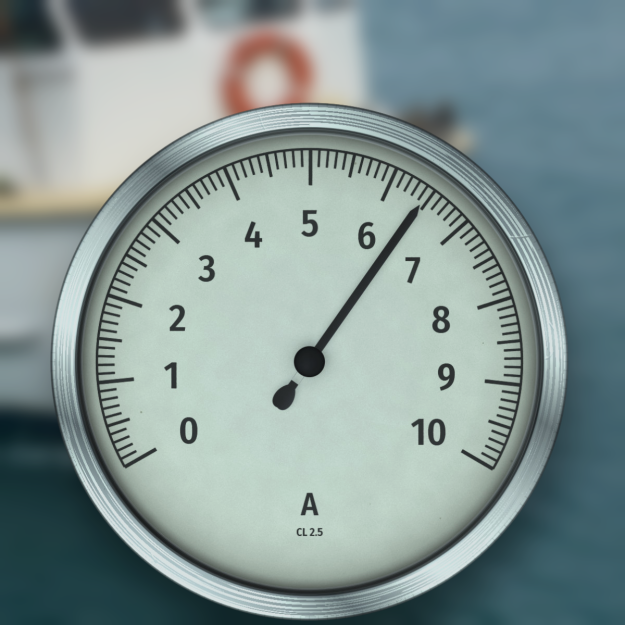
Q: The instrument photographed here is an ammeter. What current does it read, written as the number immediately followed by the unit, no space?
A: 6.45A
